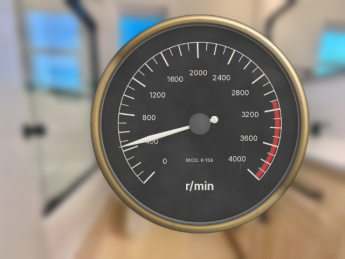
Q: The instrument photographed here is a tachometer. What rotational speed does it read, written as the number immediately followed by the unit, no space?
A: 450rpm
